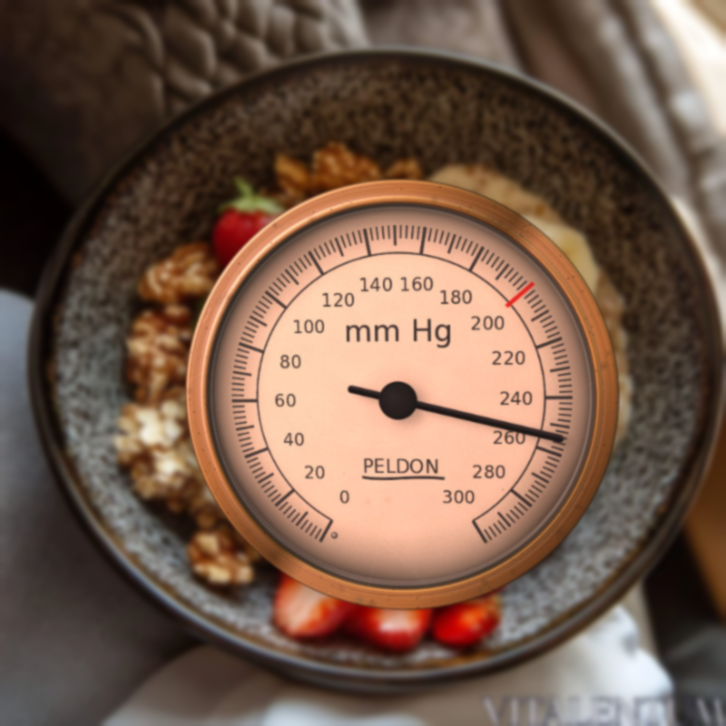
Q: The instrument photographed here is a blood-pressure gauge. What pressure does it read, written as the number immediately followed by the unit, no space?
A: 254mmHg
